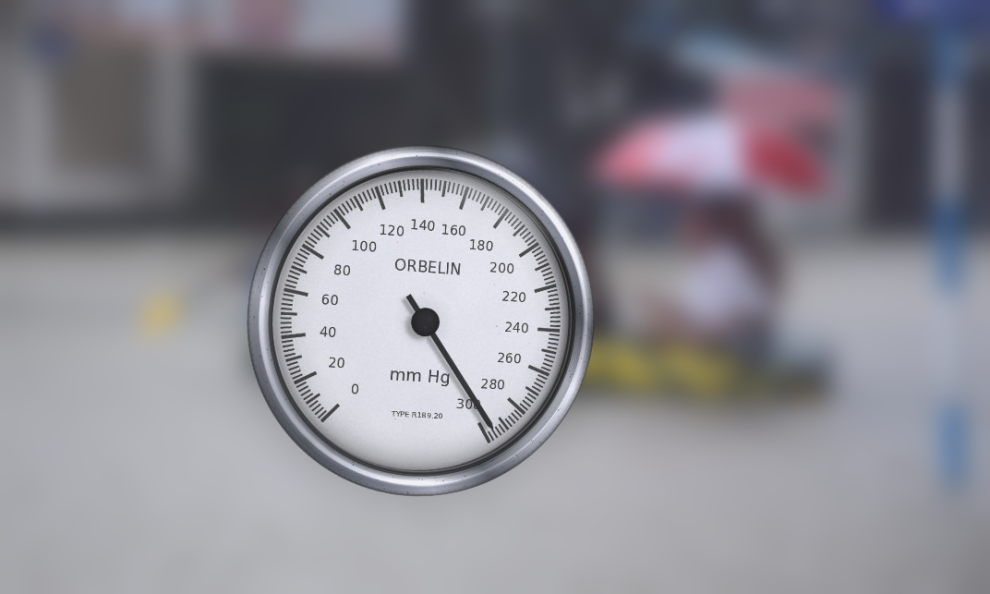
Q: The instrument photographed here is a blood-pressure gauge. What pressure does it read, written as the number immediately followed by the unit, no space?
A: 296mmHg
